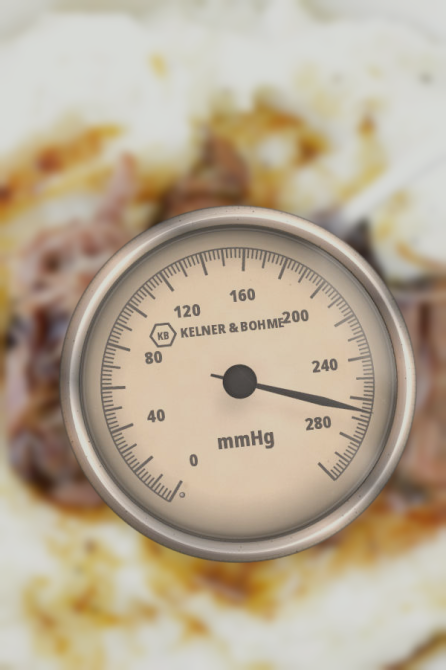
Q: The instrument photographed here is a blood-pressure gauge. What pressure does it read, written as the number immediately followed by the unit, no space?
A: 266mmHg
